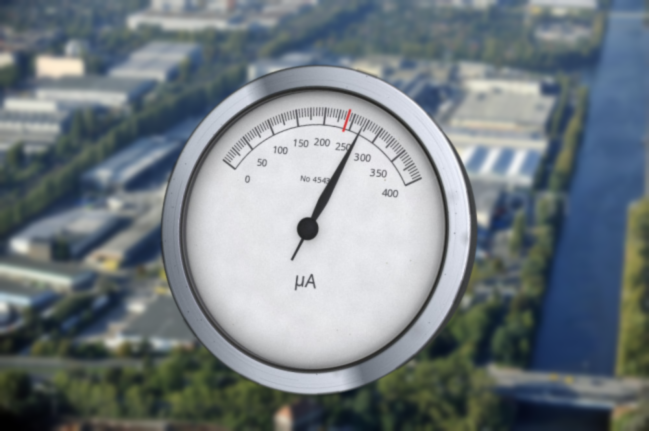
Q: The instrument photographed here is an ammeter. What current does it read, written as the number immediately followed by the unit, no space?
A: 275µA
